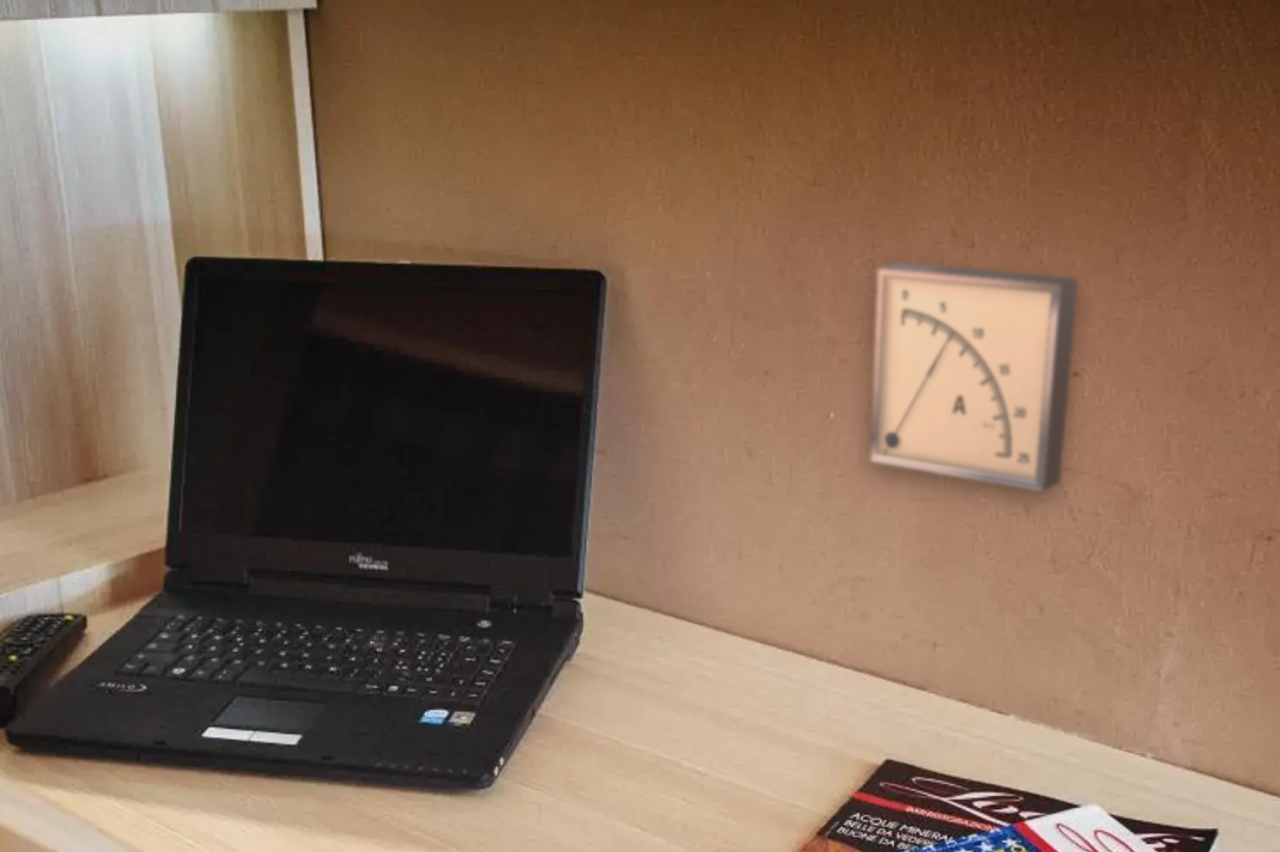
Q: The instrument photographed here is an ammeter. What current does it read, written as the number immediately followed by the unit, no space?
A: 7.5A
